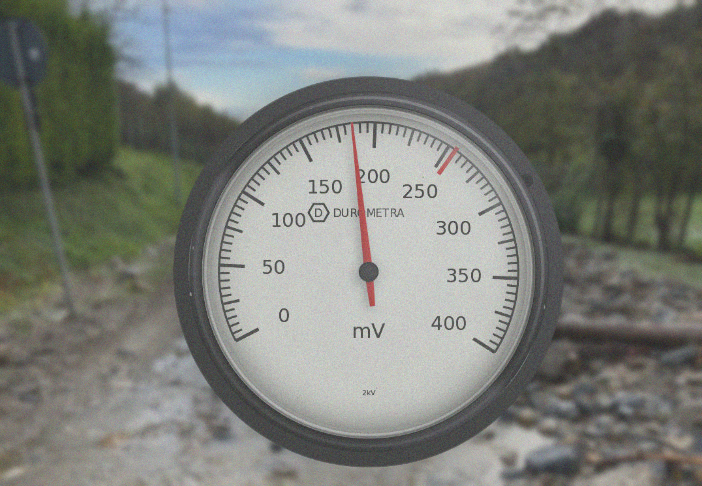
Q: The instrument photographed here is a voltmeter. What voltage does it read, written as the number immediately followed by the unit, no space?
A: 185mV
